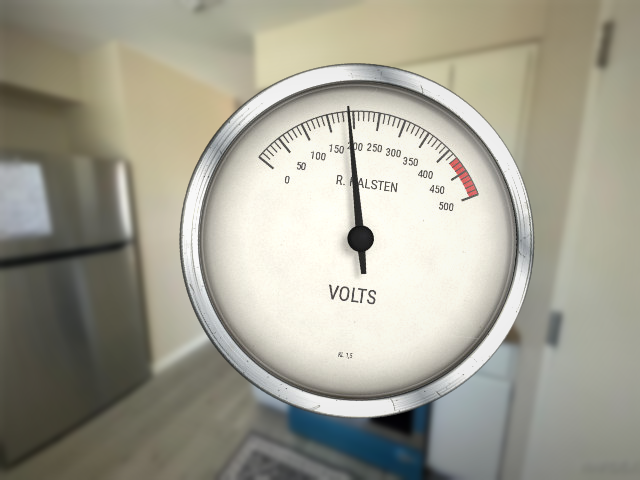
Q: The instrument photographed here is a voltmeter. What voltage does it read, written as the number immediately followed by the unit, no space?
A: 190V
